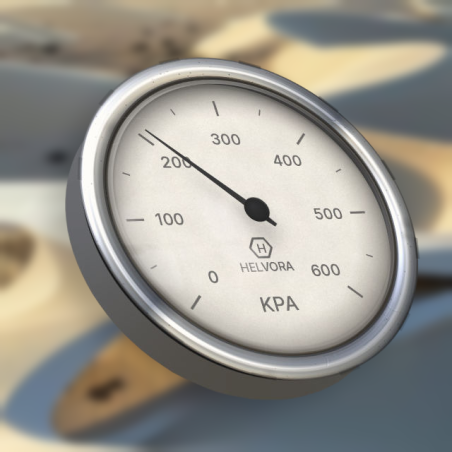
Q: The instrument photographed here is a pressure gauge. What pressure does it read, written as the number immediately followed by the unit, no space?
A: 200kPa
